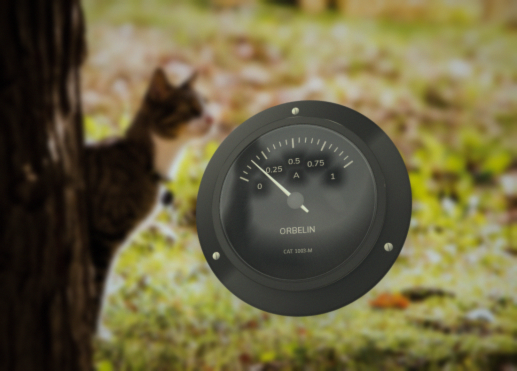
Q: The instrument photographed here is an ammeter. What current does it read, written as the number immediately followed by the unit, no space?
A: 0.15A
